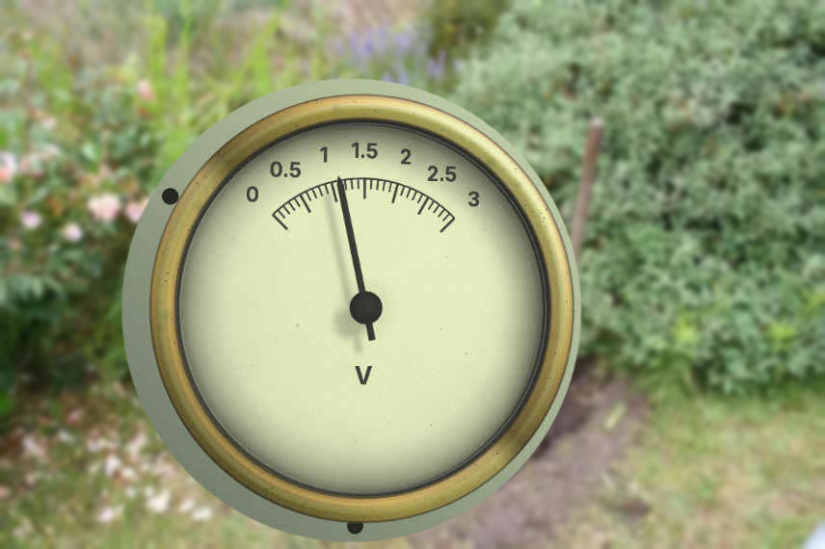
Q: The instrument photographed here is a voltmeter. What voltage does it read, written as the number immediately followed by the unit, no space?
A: 1.1V
